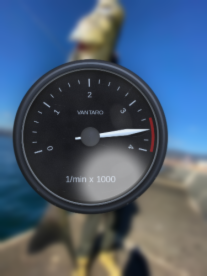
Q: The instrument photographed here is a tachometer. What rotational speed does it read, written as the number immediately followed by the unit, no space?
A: 3600rpm
